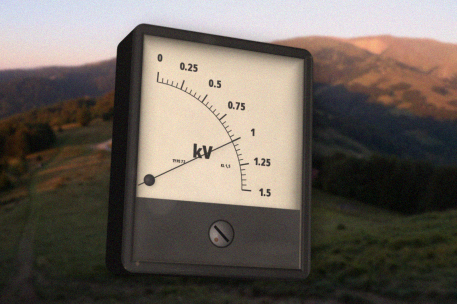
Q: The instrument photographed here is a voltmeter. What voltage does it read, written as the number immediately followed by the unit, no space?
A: 1kV
